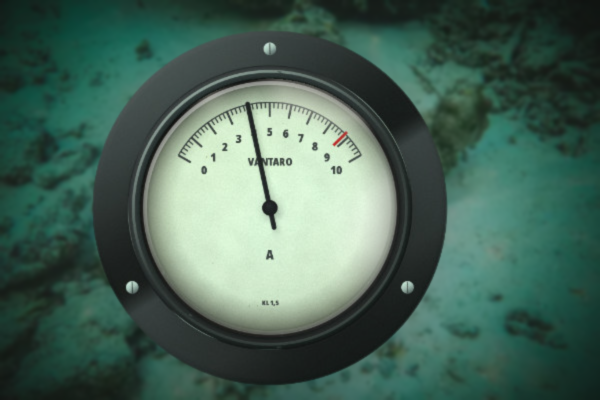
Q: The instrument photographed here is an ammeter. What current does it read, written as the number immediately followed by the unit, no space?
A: 4A
